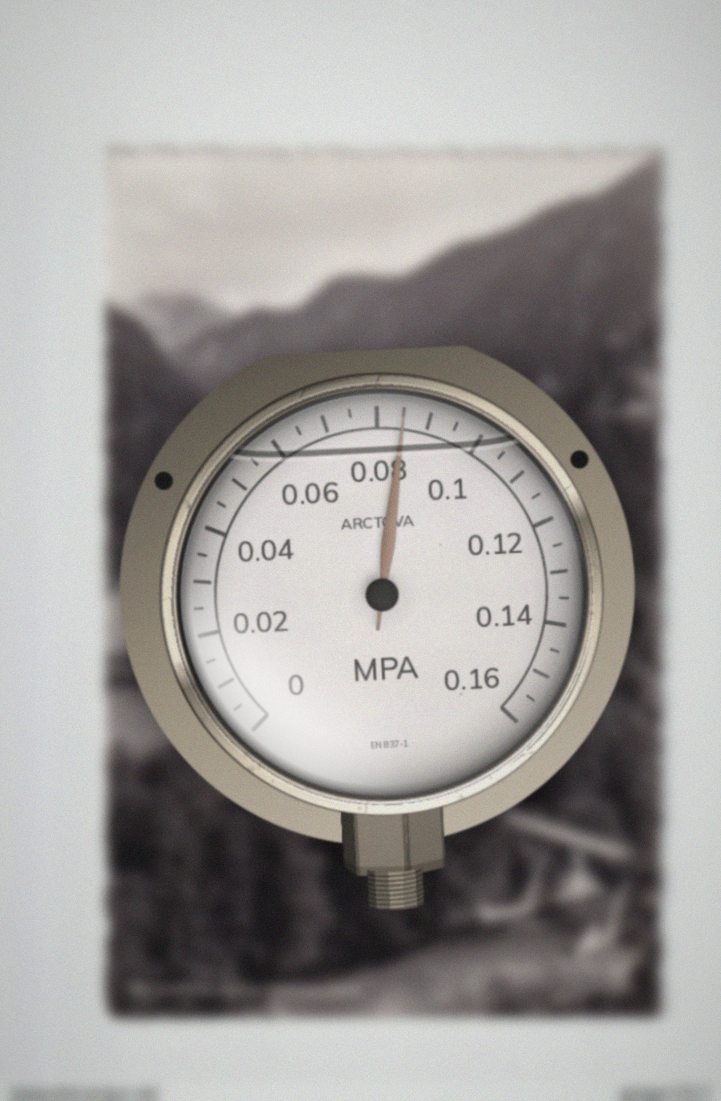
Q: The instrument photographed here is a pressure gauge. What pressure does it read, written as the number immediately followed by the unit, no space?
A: 0.085MPa
